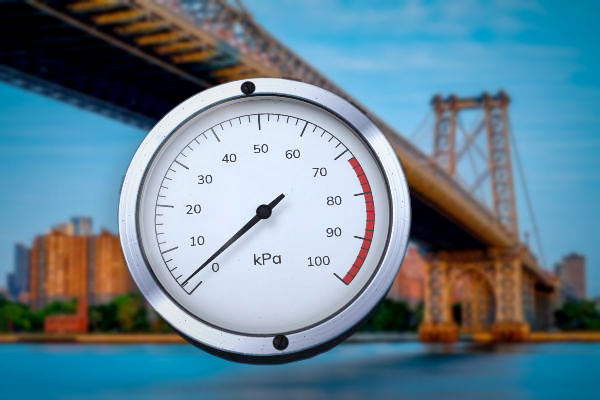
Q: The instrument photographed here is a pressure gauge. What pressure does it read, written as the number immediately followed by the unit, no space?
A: 2kPa
